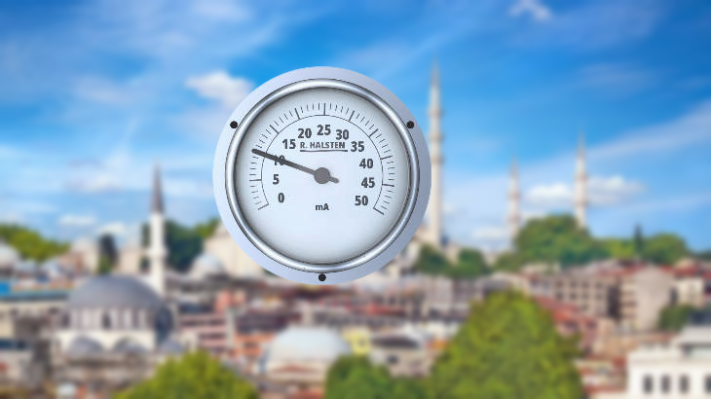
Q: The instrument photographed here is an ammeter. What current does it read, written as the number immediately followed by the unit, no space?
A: 10mA
